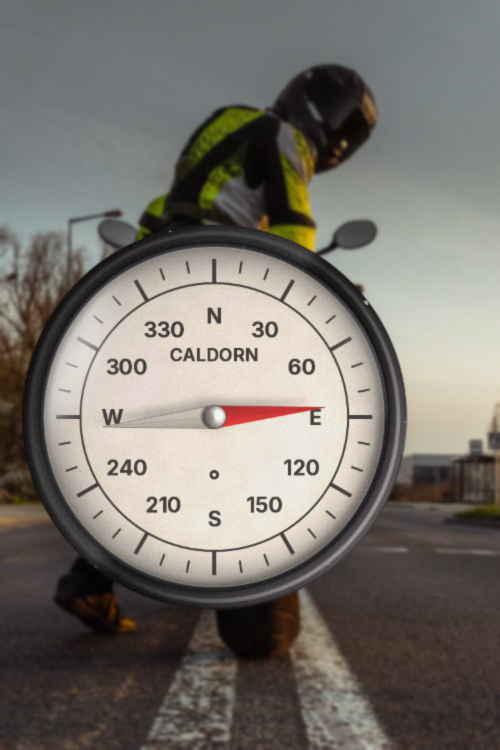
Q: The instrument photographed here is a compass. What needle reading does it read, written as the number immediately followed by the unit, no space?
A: 85°
